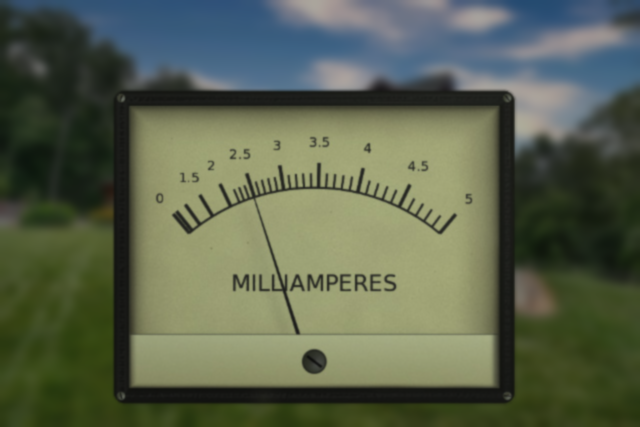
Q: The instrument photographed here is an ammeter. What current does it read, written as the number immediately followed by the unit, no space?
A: 2.5mA
